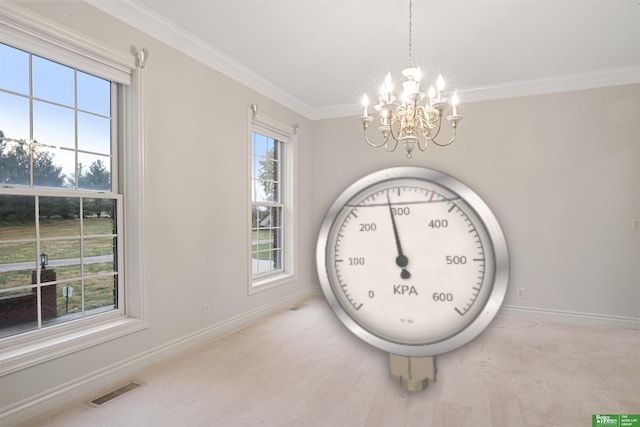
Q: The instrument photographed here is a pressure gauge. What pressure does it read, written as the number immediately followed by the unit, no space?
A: 280kPa
